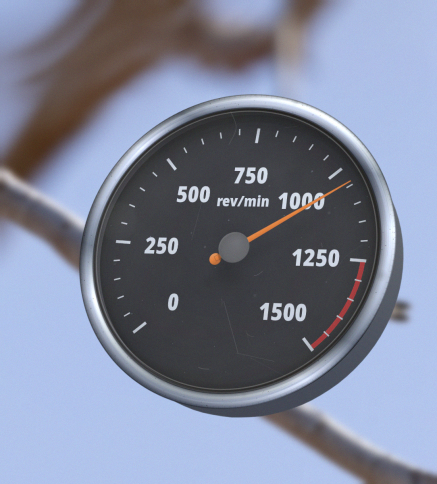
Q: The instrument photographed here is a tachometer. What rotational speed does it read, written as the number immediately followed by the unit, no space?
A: 1050rpm
